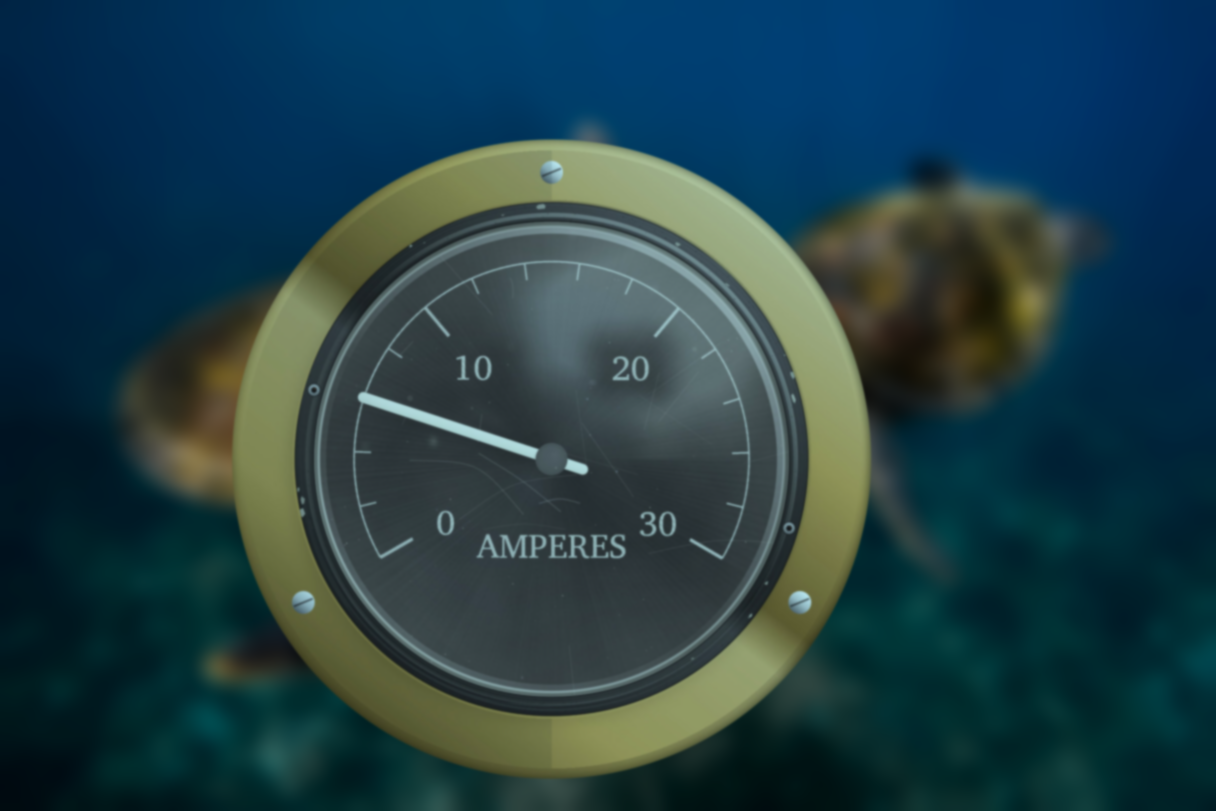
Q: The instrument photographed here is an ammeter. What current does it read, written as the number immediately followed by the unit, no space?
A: 6A
